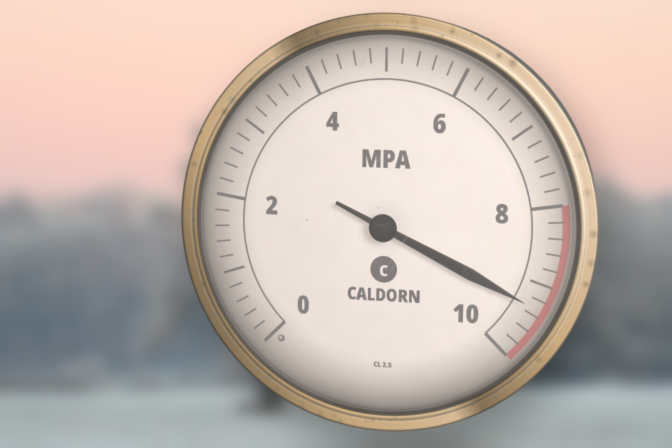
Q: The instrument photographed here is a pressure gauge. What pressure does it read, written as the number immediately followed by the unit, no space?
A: 9.3MPa
